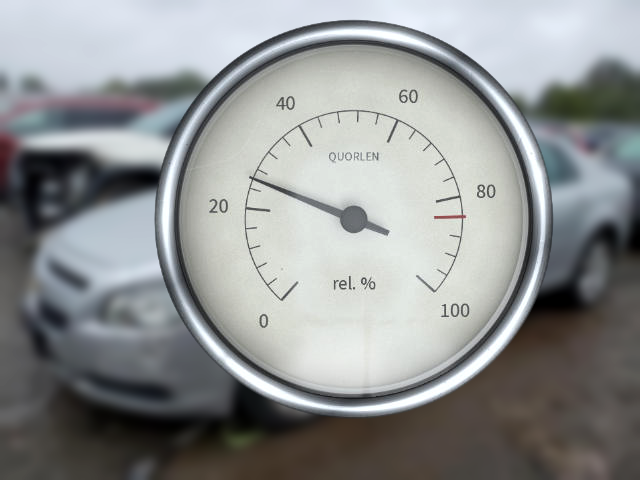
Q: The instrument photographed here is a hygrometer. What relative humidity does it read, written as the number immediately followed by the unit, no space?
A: 26%
